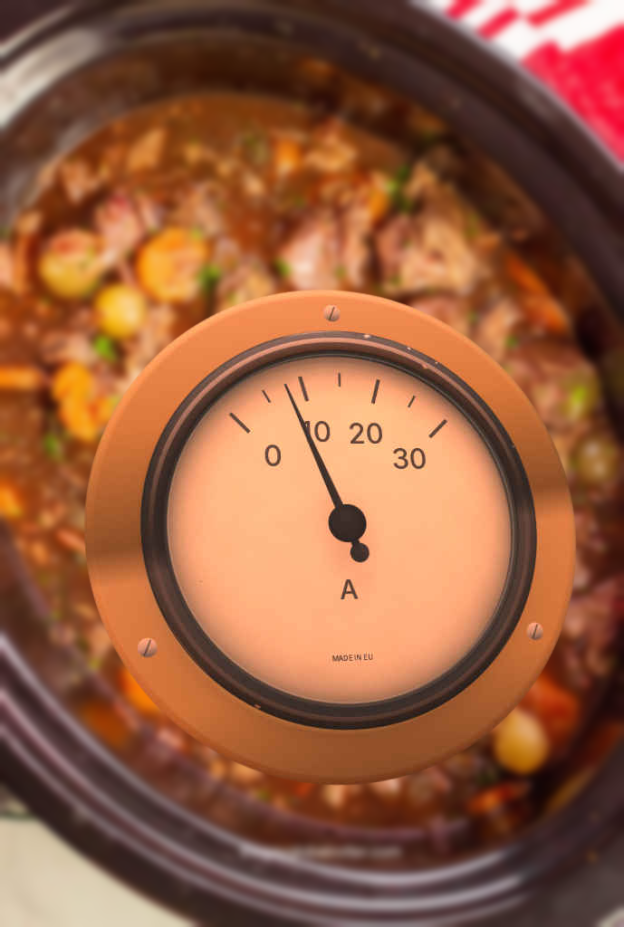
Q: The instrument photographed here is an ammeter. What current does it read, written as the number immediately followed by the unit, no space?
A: 7.5A
